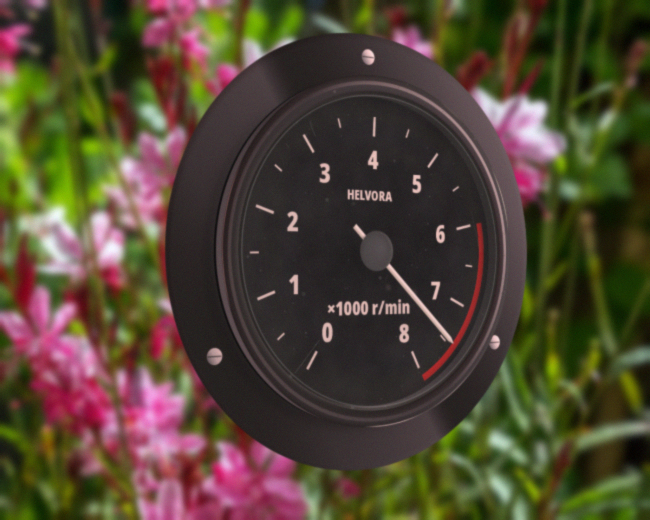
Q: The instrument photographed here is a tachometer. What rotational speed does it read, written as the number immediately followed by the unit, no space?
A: 7500rpm
